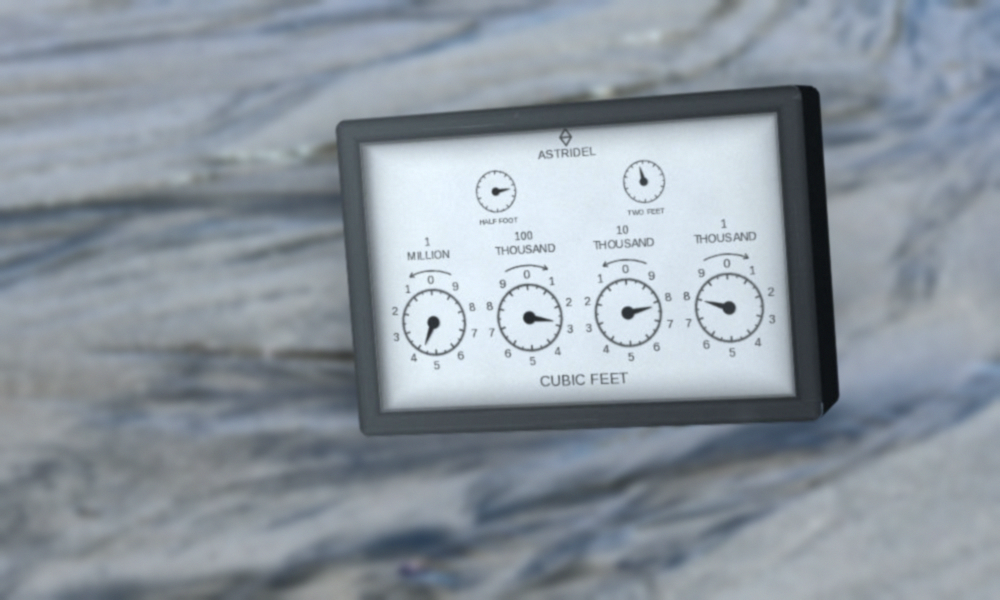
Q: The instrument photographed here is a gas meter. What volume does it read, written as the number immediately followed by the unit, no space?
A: 427800ft³
